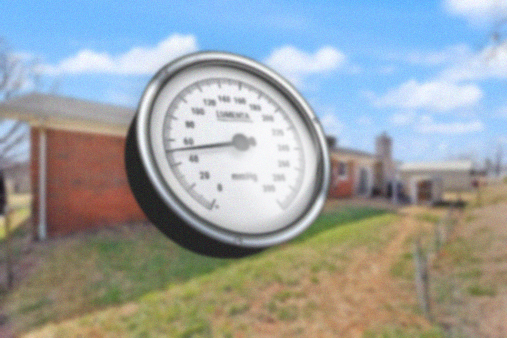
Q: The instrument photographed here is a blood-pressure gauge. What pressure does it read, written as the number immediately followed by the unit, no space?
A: 50mmHg
